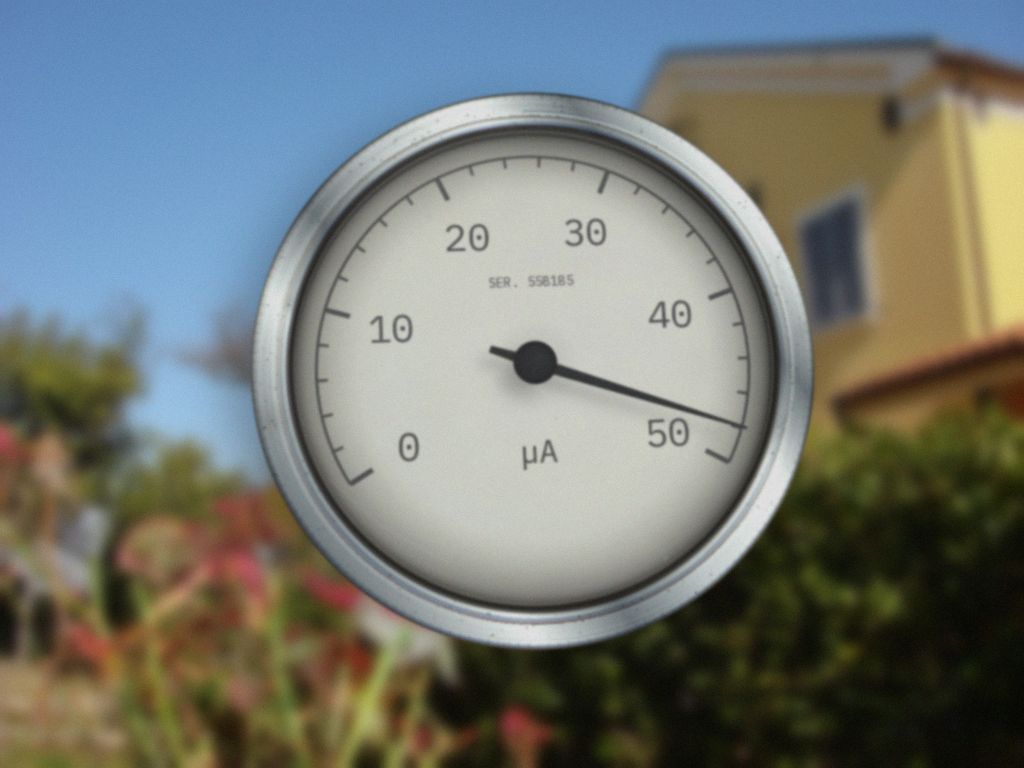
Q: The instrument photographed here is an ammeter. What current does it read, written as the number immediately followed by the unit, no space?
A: 48µA
